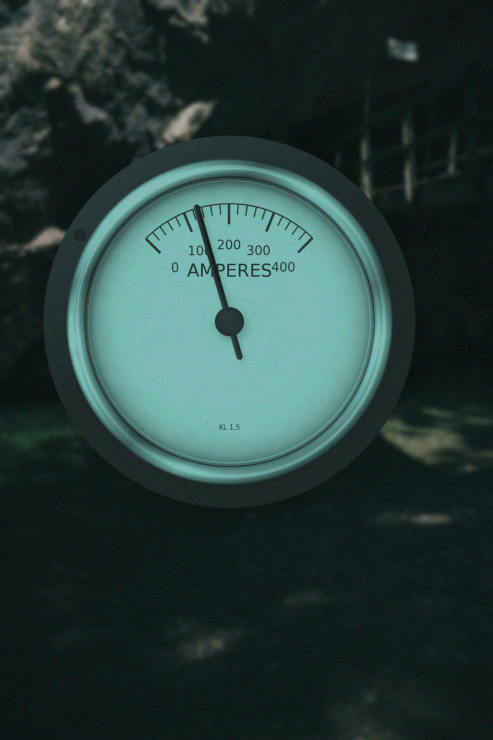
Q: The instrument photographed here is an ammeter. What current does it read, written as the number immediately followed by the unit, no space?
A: 130A
